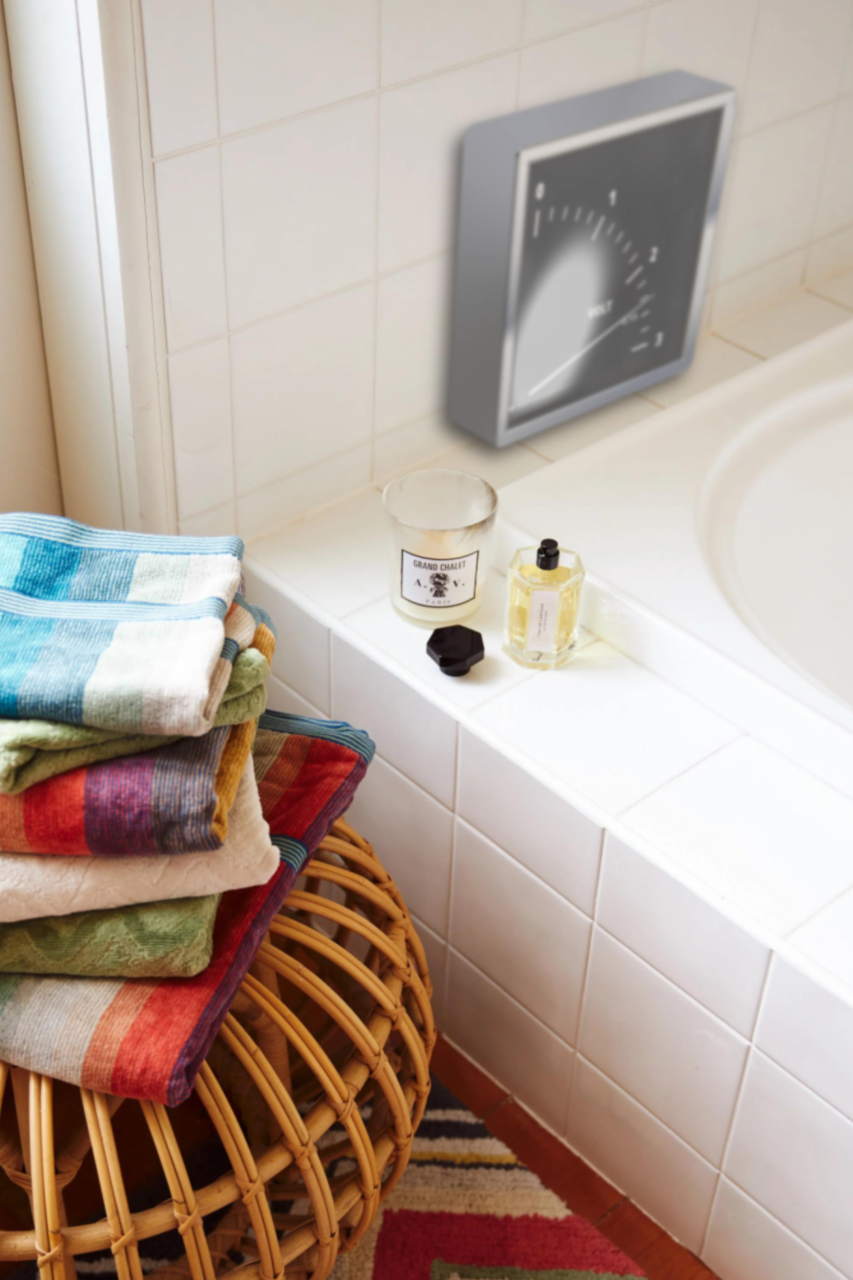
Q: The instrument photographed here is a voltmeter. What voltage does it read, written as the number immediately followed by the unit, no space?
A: 2.4V
